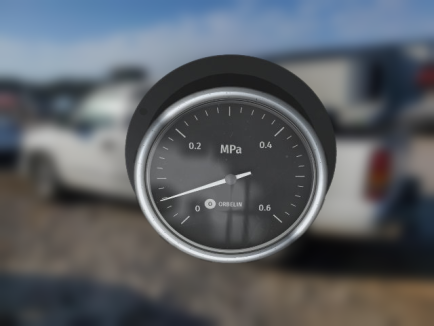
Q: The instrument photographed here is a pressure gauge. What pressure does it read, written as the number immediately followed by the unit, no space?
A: 0.06MPa
